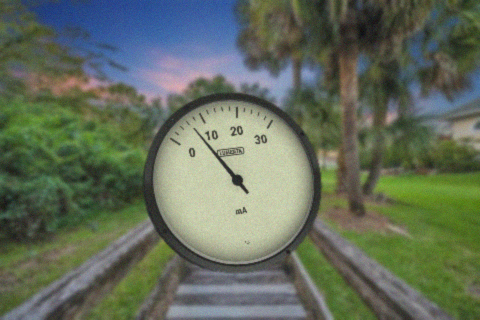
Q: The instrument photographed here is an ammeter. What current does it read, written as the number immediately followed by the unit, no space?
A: 6mA
